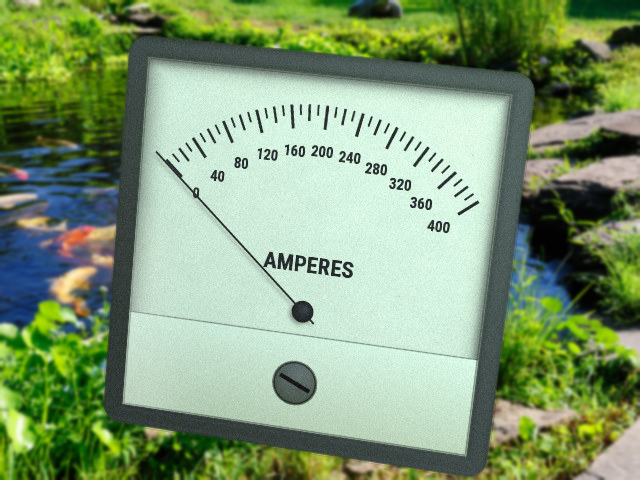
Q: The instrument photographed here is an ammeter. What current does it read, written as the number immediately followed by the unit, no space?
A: 0A
